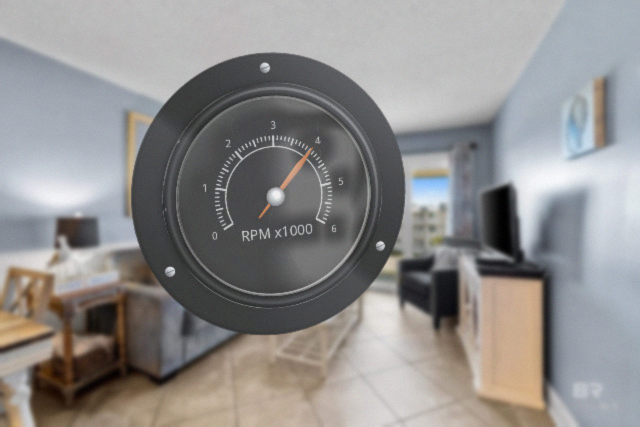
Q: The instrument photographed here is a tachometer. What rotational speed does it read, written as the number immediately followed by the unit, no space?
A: 4000rpm
